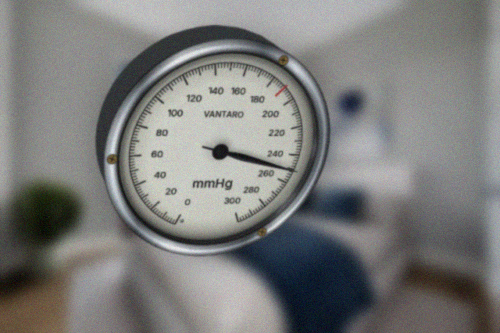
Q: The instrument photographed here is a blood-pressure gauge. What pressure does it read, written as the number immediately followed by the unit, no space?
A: 250mmHg
